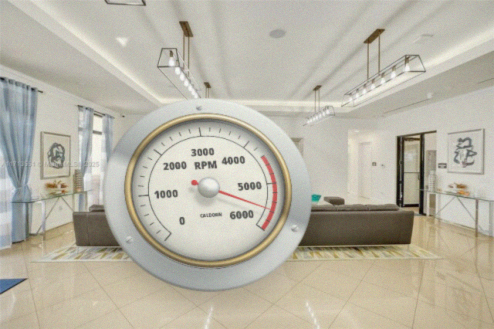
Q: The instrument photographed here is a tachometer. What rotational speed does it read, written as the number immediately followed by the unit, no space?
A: 5600rpm
